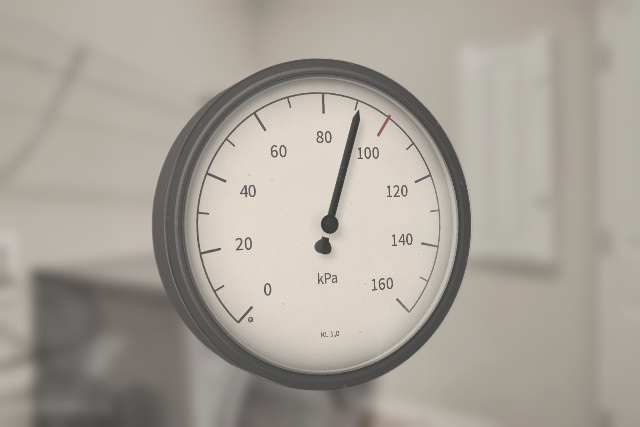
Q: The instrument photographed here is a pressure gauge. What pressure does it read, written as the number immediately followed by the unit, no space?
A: 90kPa
